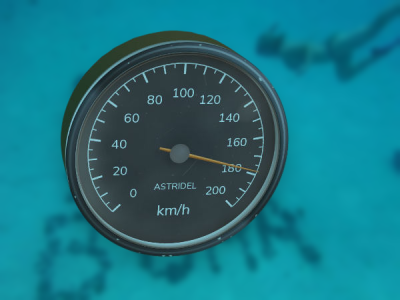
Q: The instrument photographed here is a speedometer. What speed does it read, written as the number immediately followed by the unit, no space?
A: 177.5km/h
